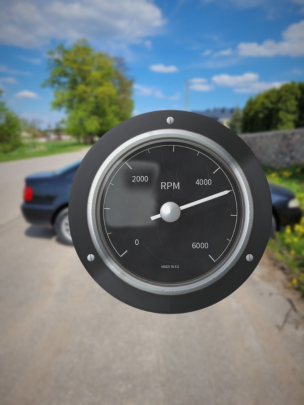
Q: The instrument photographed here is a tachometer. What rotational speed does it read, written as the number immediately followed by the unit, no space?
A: 4500rpm
